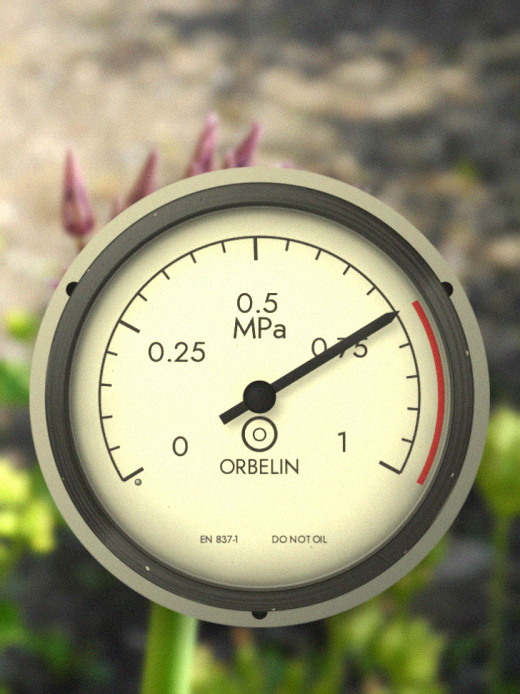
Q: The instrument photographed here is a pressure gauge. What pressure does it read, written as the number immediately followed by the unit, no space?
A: 0.75MPa
